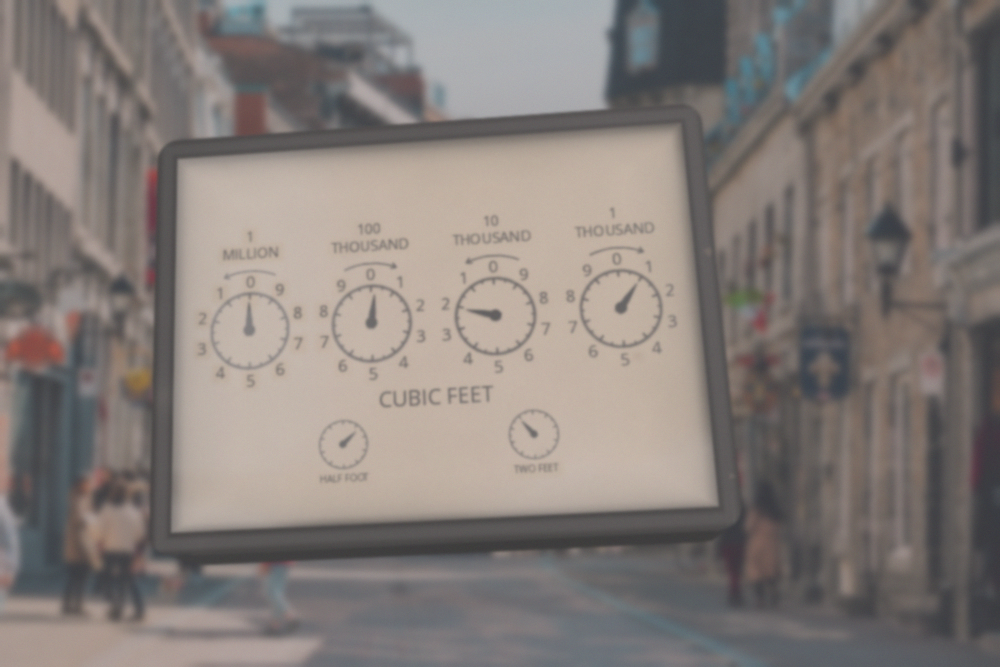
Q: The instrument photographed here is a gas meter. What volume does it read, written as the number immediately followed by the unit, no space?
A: 2100ft³
